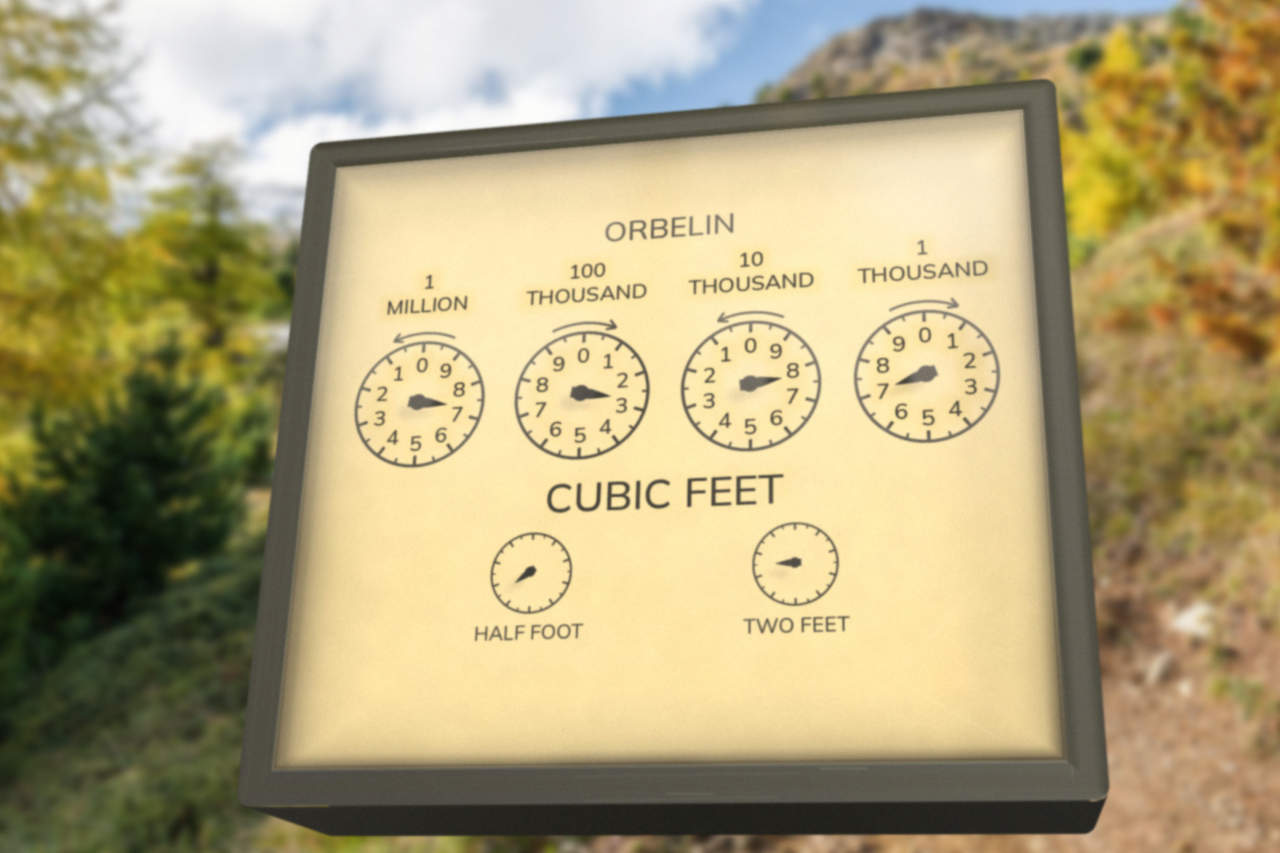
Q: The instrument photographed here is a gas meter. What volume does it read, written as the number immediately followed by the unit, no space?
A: 727700ft³
